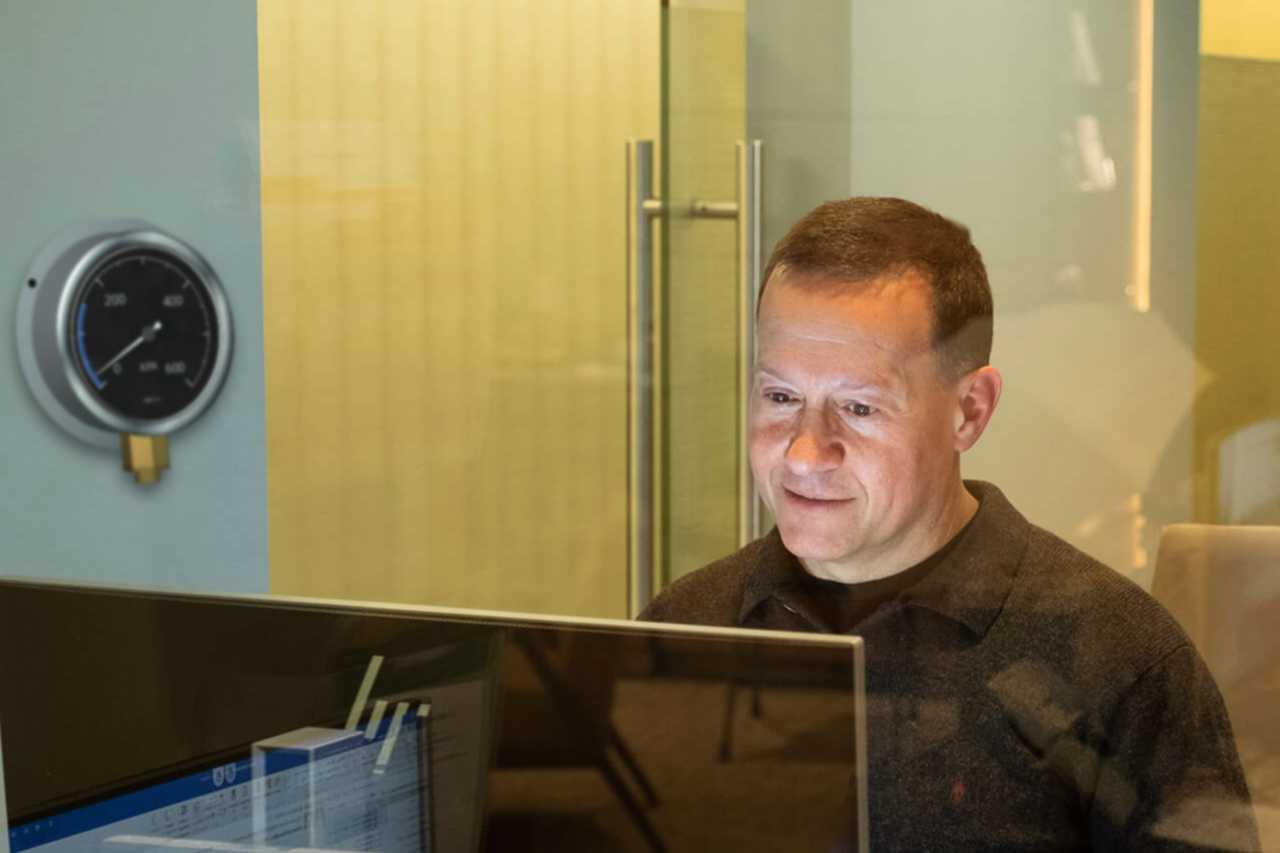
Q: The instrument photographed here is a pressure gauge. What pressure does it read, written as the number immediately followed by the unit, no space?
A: 25kPa
